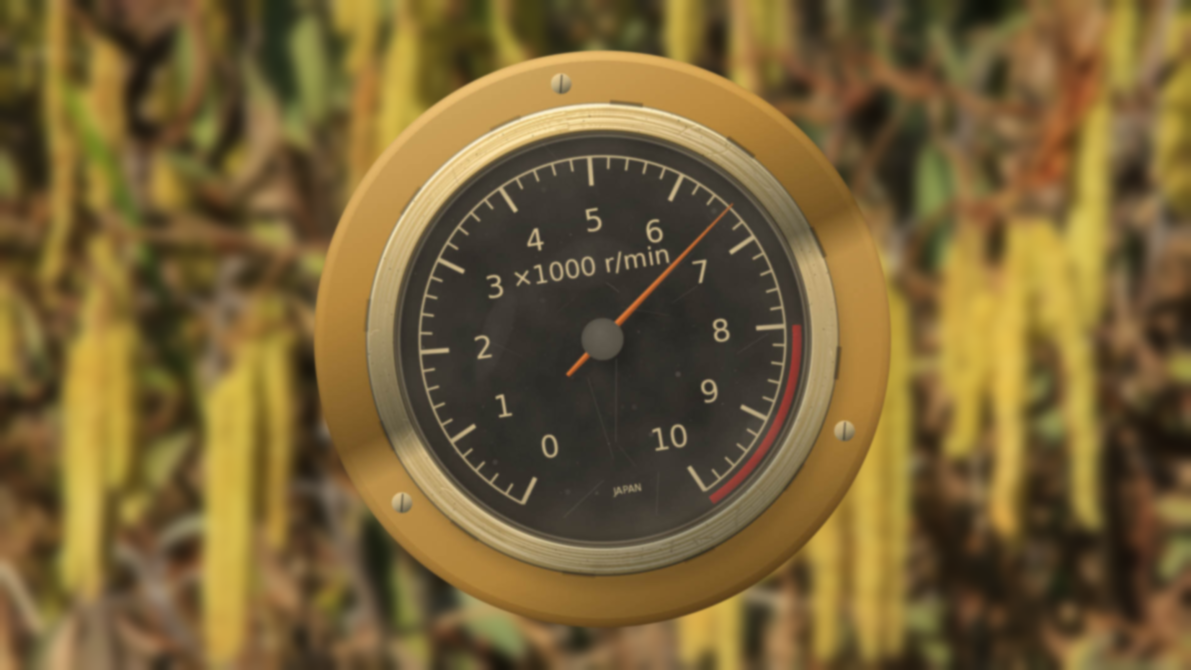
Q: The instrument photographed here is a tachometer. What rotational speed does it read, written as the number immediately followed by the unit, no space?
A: 6600rpm
